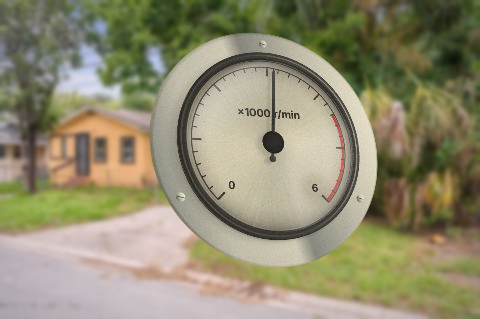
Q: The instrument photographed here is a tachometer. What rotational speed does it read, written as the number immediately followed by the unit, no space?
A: 3100rpm
